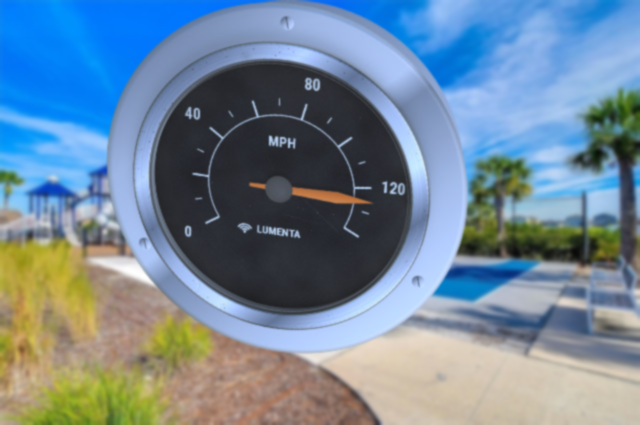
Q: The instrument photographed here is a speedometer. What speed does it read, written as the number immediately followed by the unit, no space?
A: 125mph
